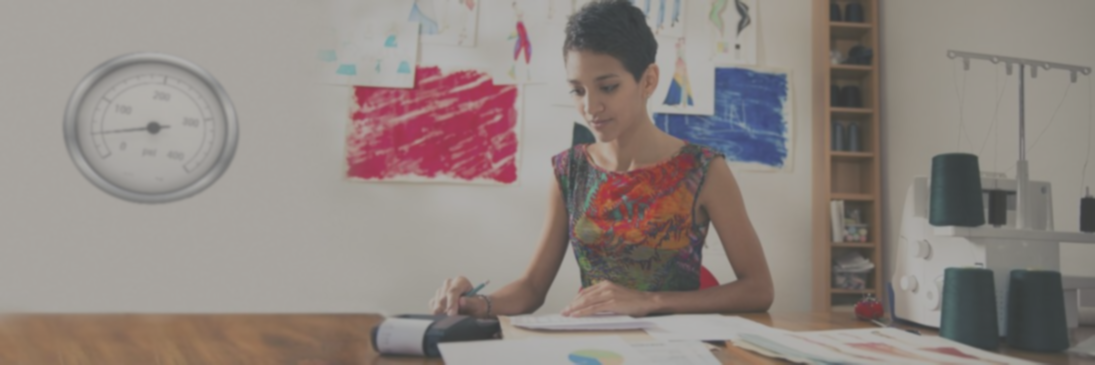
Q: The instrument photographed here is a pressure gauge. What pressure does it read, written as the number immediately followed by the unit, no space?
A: 40psi
